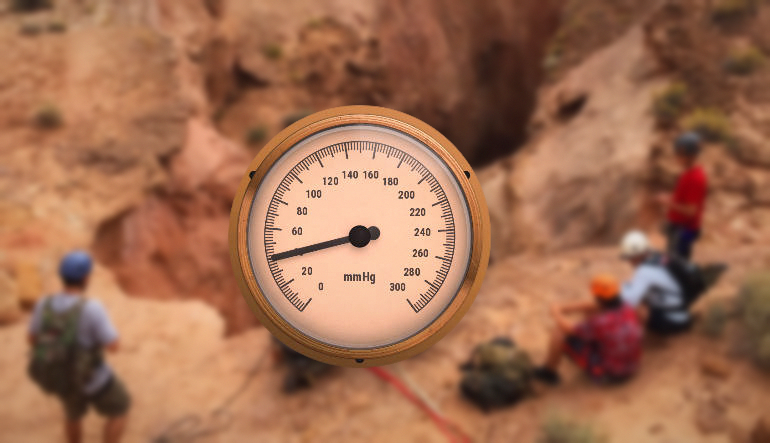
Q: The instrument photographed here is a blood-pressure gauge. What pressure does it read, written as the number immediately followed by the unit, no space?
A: 40mmHg
